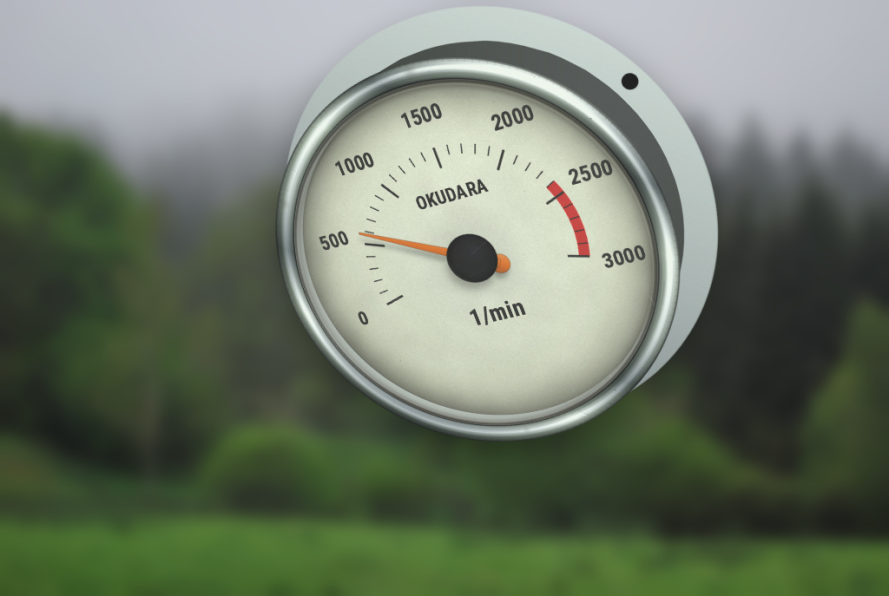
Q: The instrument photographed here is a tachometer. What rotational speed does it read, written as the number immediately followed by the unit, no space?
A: 600rpm
